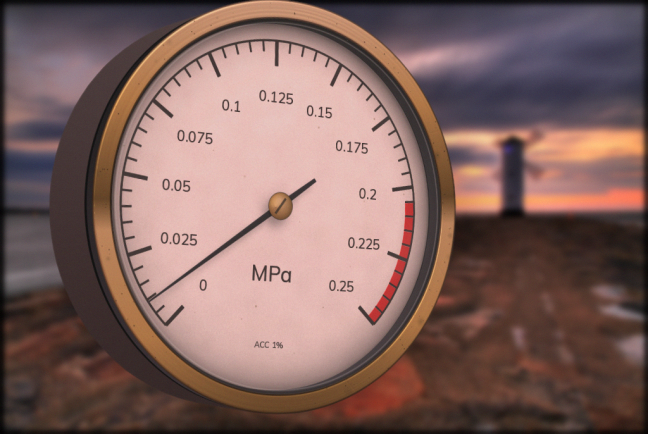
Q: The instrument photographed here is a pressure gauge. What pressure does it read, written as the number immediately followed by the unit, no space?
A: 0.01MPa
